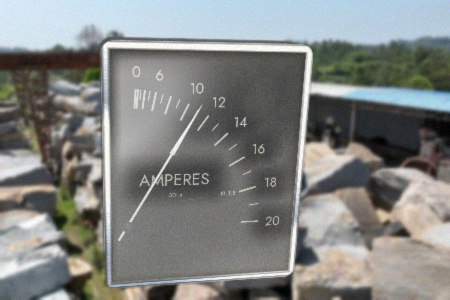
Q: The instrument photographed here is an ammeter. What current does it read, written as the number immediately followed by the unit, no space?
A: 11A
